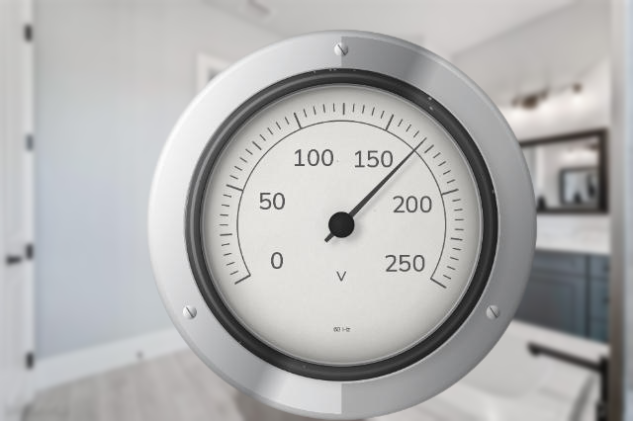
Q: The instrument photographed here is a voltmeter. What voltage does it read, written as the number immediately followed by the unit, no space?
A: 170V
